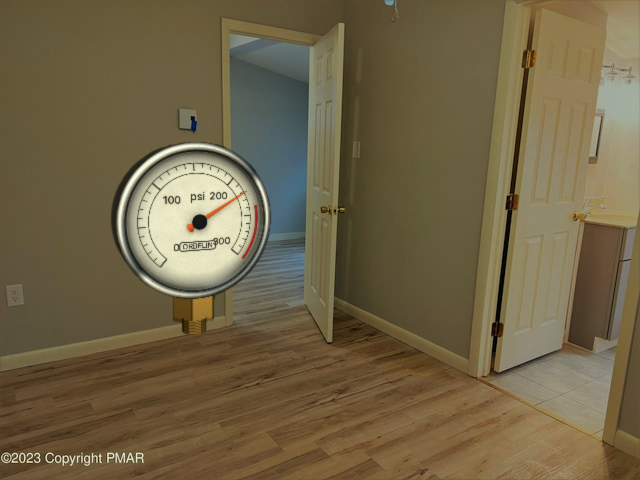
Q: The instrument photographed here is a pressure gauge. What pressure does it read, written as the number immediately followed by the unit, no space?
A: 220psi
